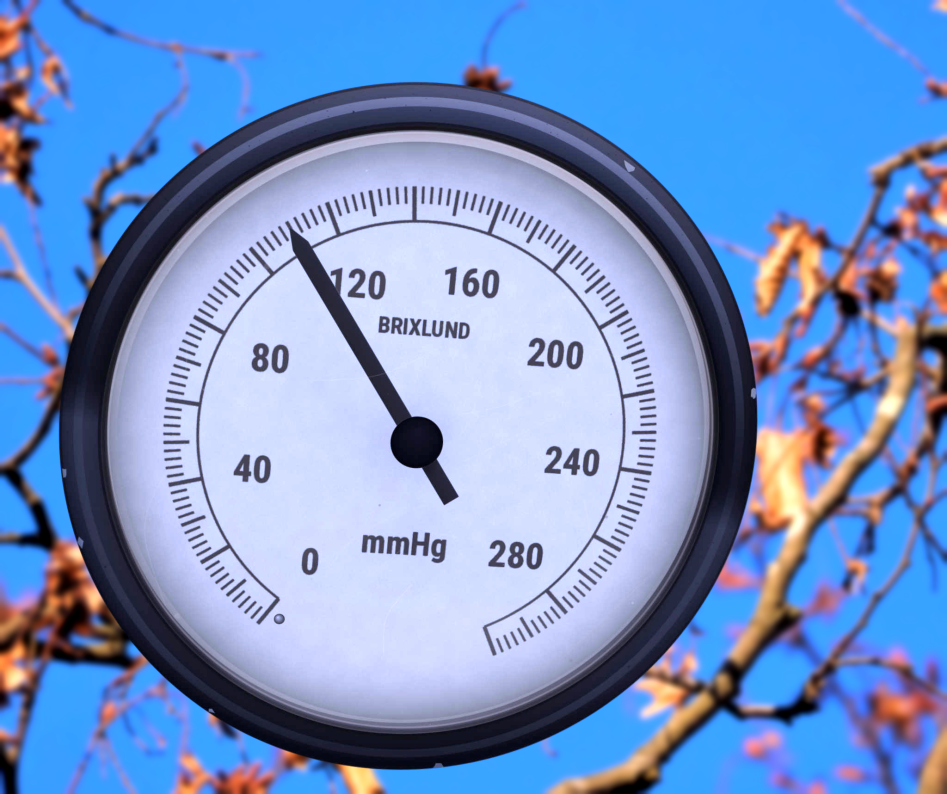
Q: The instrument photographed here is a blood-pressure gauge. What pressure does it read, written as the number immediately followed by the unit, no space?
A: 110mmHg
